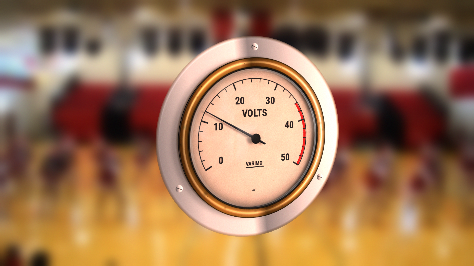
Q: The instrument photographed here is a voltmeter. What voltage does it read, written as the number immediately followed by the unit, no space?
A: 12V
